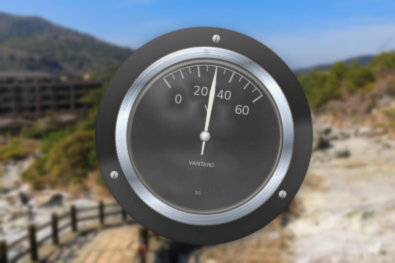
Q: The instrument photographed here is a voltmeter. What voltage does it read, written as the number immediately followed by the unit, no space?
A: 30V
